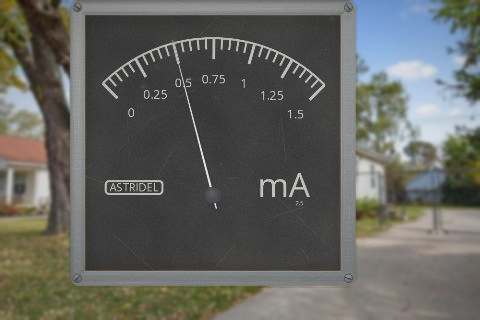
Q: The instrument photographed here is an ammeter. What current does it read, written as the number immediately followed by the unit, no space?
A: 0.5mA
